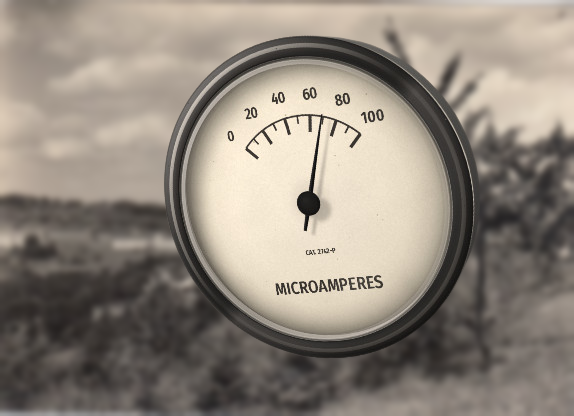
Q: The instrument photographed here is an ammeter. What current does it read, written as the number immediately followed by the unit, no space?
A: 70µA
